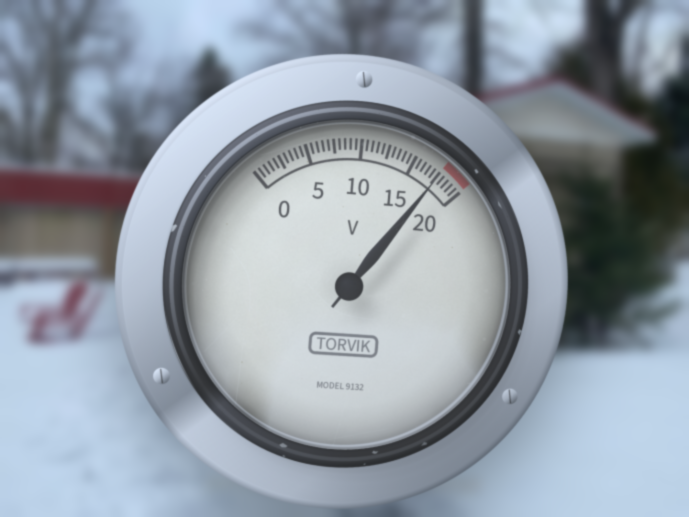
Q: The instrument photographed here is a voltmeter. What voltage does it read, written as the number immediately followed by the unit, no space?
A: 17.5V
